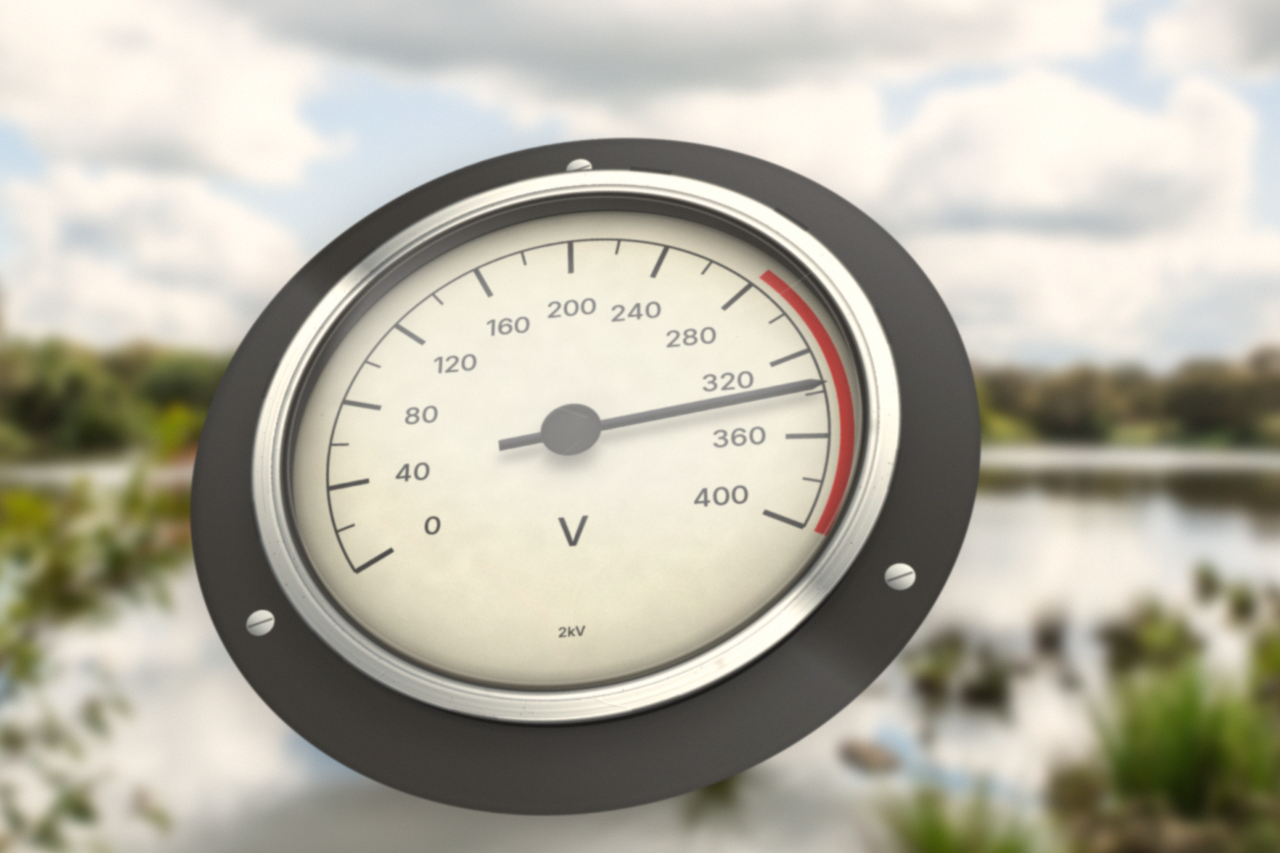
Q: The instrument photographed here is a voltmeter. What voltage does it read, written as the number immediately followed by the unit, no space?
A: 340V
